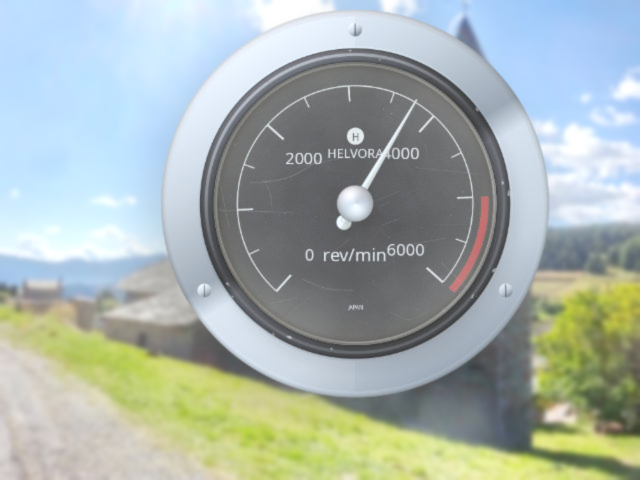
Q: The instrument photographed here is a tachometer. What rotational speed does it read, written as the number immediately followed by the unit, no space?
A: 3750rpm
